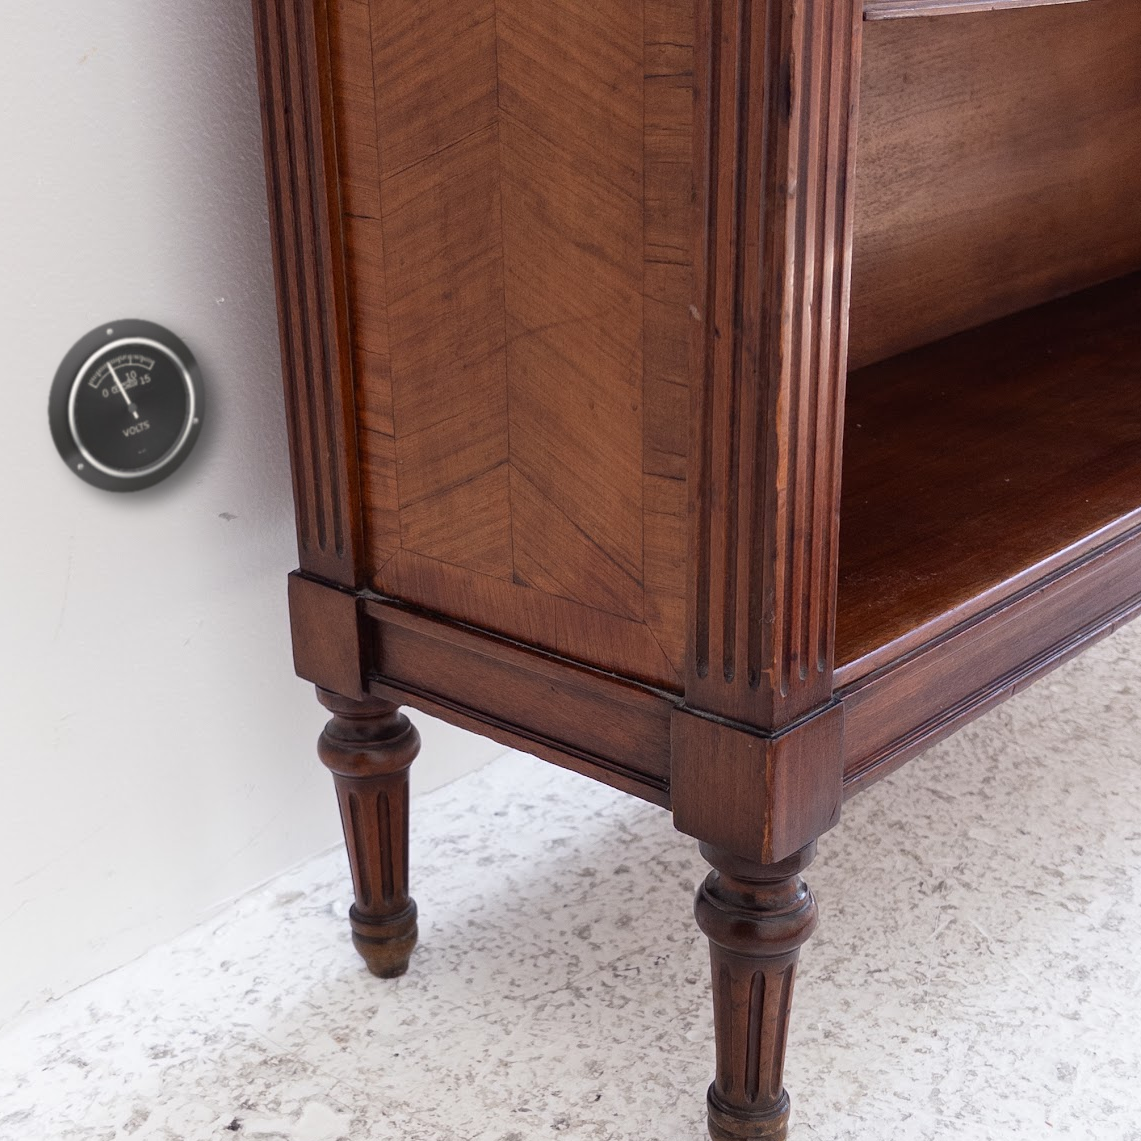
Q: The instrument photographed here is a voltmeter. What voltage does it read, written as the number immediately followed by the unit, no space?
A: 5V
